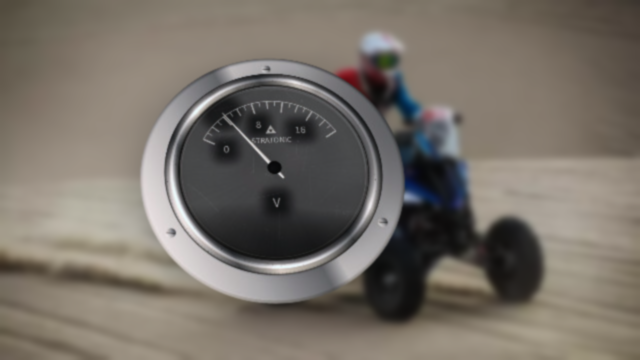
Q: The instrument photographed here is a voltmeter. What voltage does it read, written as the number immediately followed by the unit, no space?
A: 4V
